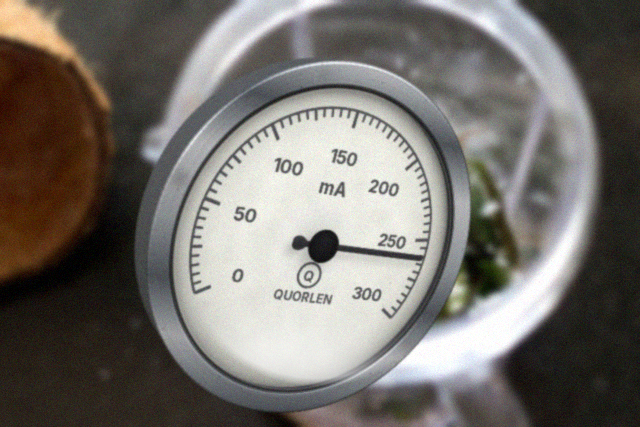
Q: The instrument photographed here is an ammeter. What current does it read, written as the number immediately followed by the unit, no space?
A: 260mA
